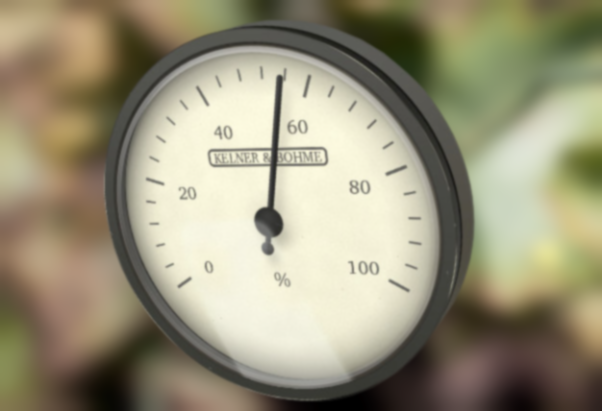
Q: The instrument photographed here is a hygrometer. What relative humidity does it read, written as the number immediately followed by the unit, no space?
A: 56%
